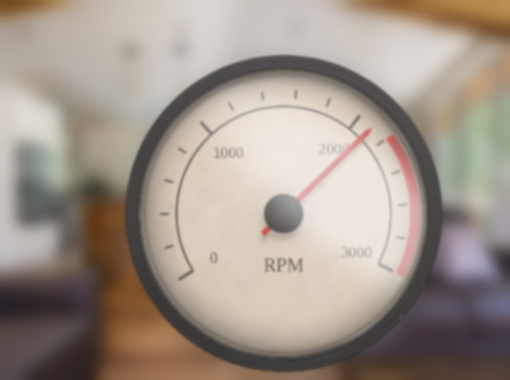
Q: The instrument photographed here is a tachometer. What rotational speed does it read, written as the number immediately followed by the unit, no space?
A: 2100rpm
